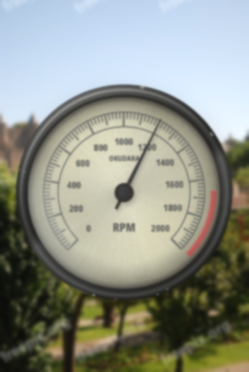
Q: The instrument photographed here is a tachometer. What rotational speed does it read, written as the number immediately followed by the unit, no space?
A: 1200rpm
